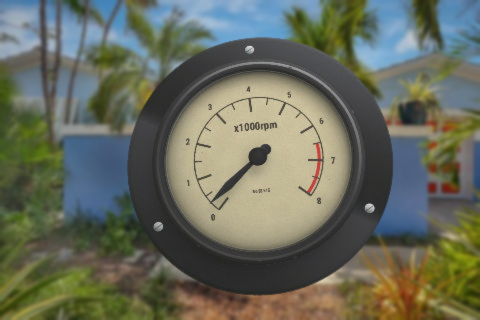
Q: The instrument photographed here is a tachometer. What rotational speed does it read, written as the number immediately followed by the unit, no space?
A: 250rpm
